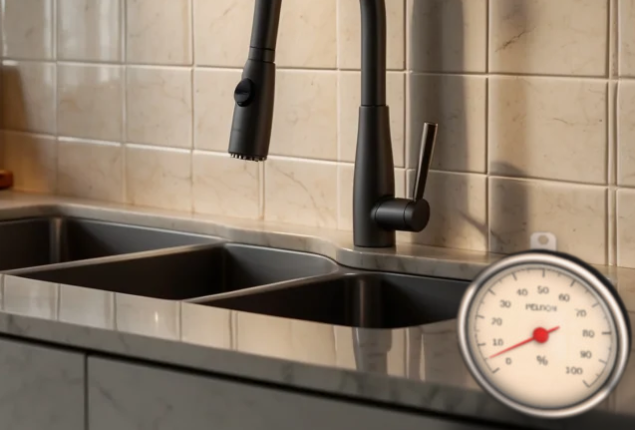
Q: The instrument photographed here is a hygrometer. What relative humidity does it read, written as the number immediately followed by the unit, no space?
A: 5%
